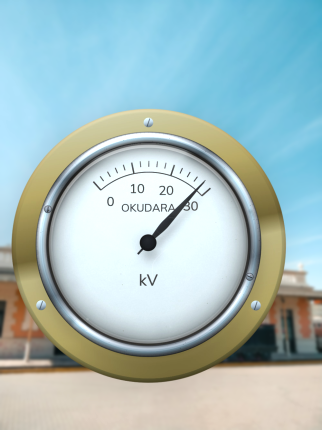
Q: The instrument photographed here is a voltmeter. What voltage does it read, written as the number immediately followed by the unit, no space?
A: 28kV
